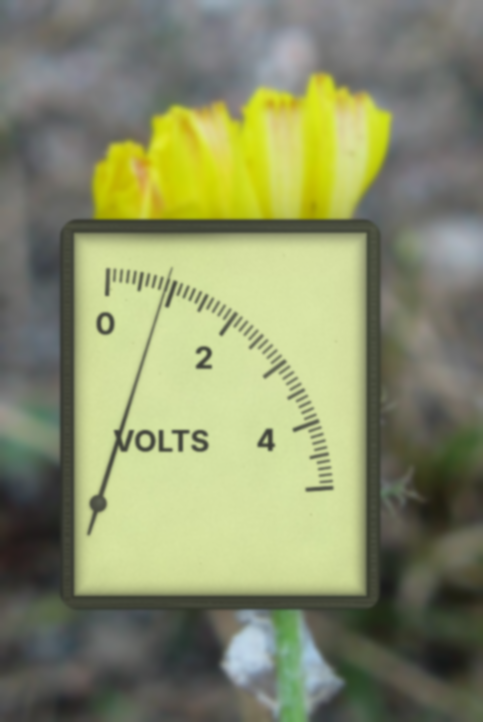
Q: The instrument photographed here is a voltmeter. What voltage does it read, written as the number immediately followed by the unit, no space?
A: 0.9V
